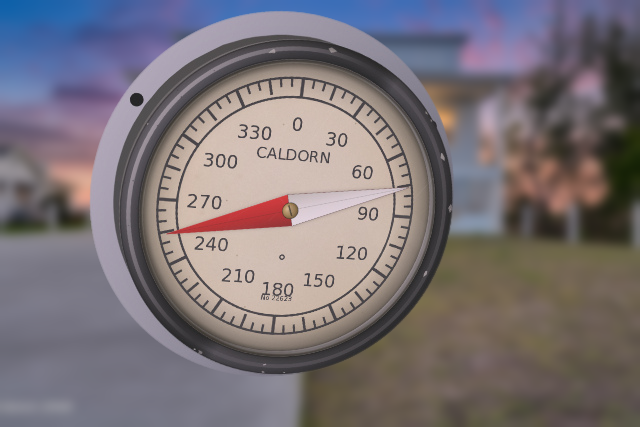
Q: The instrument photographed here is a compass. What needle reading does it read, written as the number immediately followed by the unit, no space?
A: 255°
